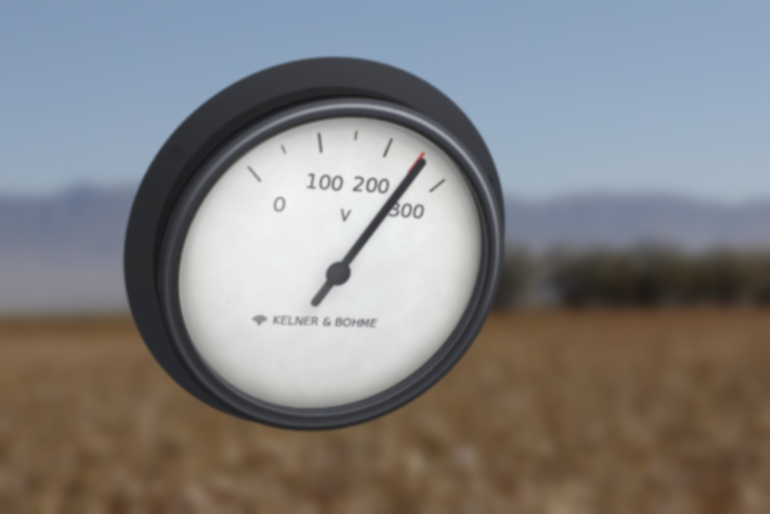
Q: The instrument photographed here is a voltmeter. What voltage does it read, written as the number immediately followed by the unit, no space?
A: 250V
